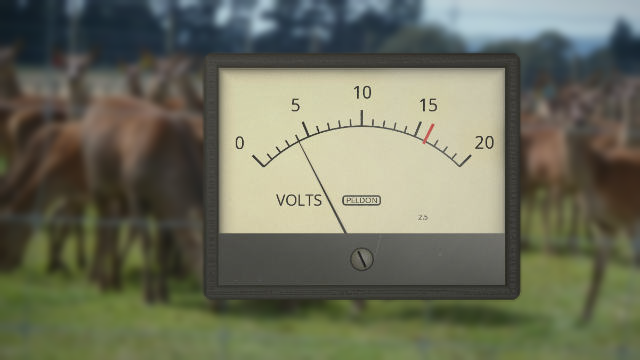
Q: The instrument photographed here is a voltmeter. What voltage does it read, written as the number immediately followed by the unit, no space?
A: 4V
